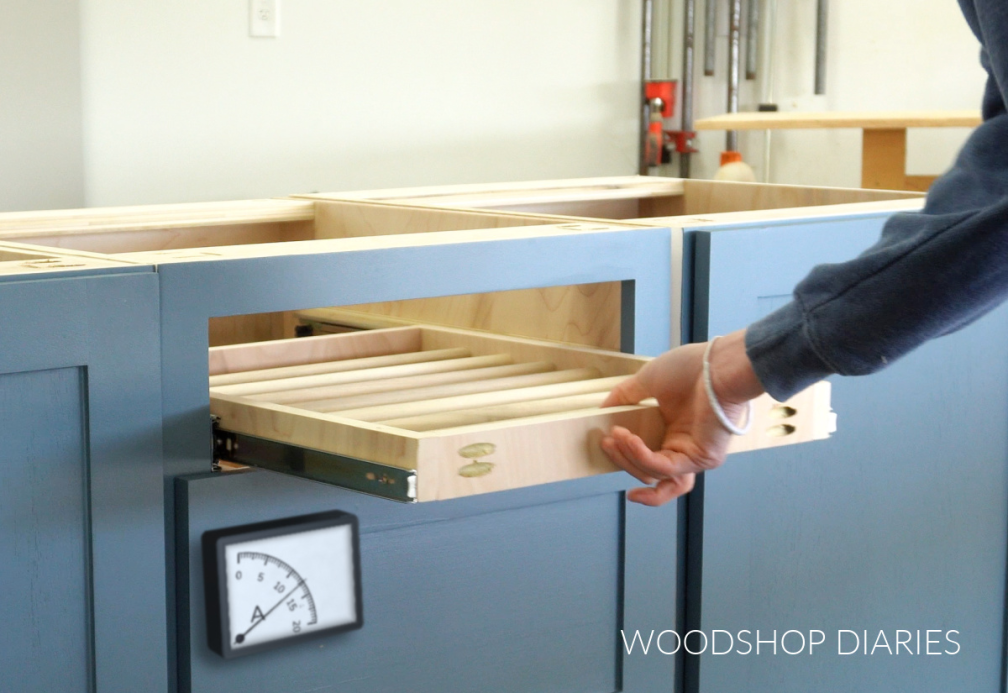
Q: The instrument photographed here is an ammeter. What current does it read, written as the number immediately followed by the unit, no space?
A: 12.5A
